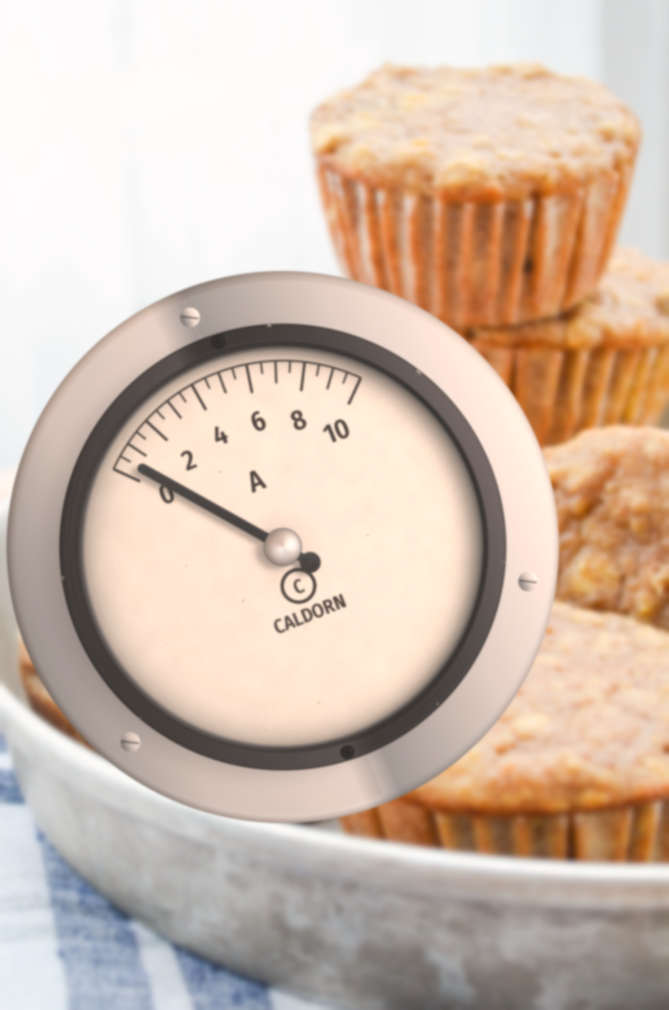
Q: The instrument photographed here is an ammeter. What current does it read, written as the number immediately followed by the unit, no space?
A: 0.5A
